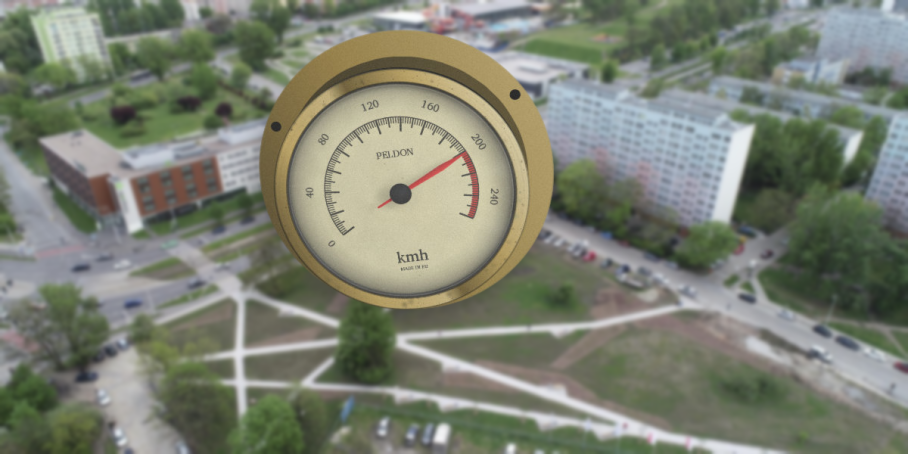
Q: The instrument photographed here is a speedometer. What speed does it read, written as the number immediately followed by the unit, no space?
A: 200km/h
